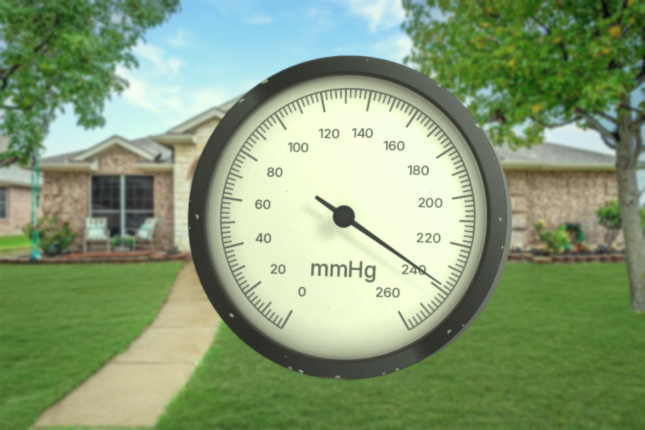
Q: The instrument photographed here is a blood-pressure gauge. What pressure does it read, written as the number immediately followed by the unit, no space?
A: 238mmHg
